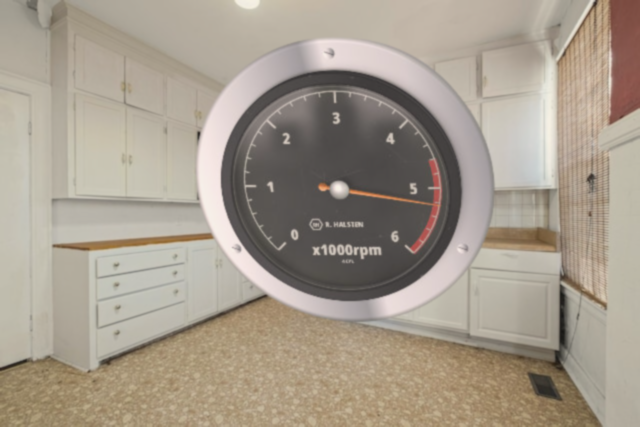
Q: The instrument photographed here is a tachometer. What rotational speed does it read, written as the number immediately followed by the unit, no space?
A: 5200rpm
